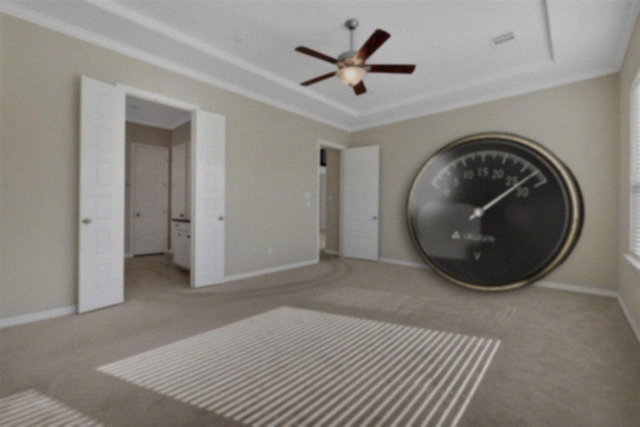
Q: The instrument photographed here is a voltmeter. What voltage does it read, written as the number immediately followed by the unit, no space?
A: 27.5V
